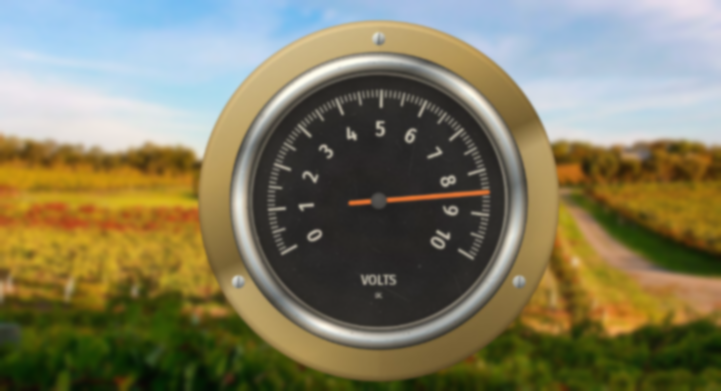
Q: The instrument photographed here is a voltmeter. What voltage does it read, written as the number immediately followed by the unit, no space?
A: 8.5V
